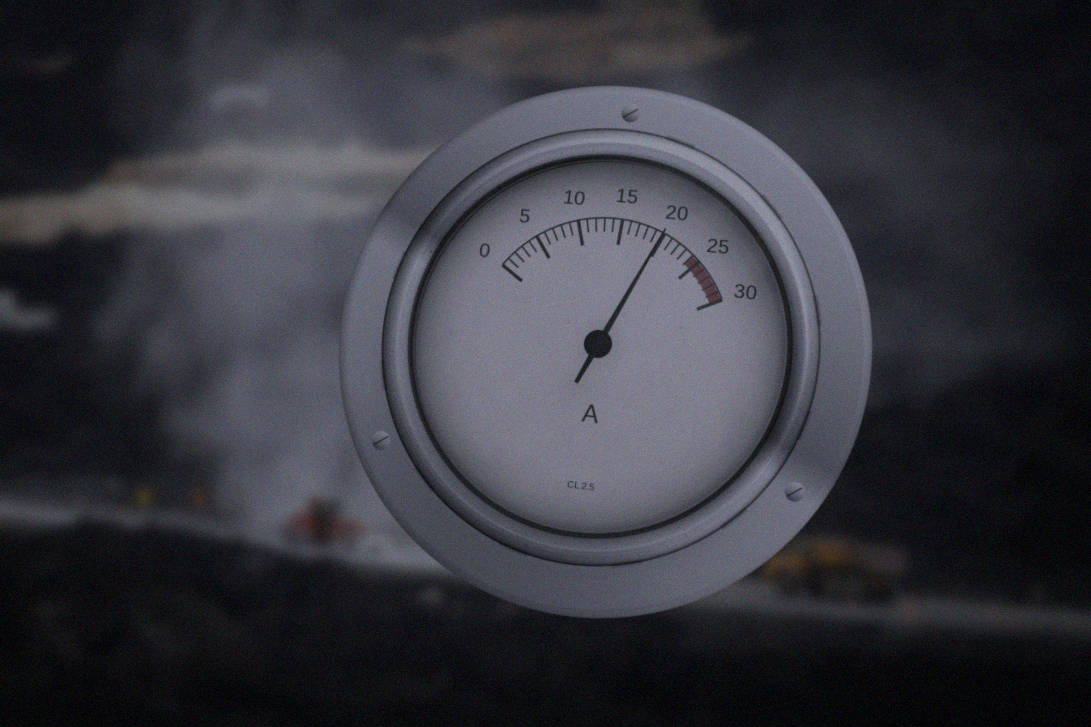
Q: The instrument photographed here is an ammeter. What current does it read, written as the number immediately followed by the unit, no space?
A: 20A
